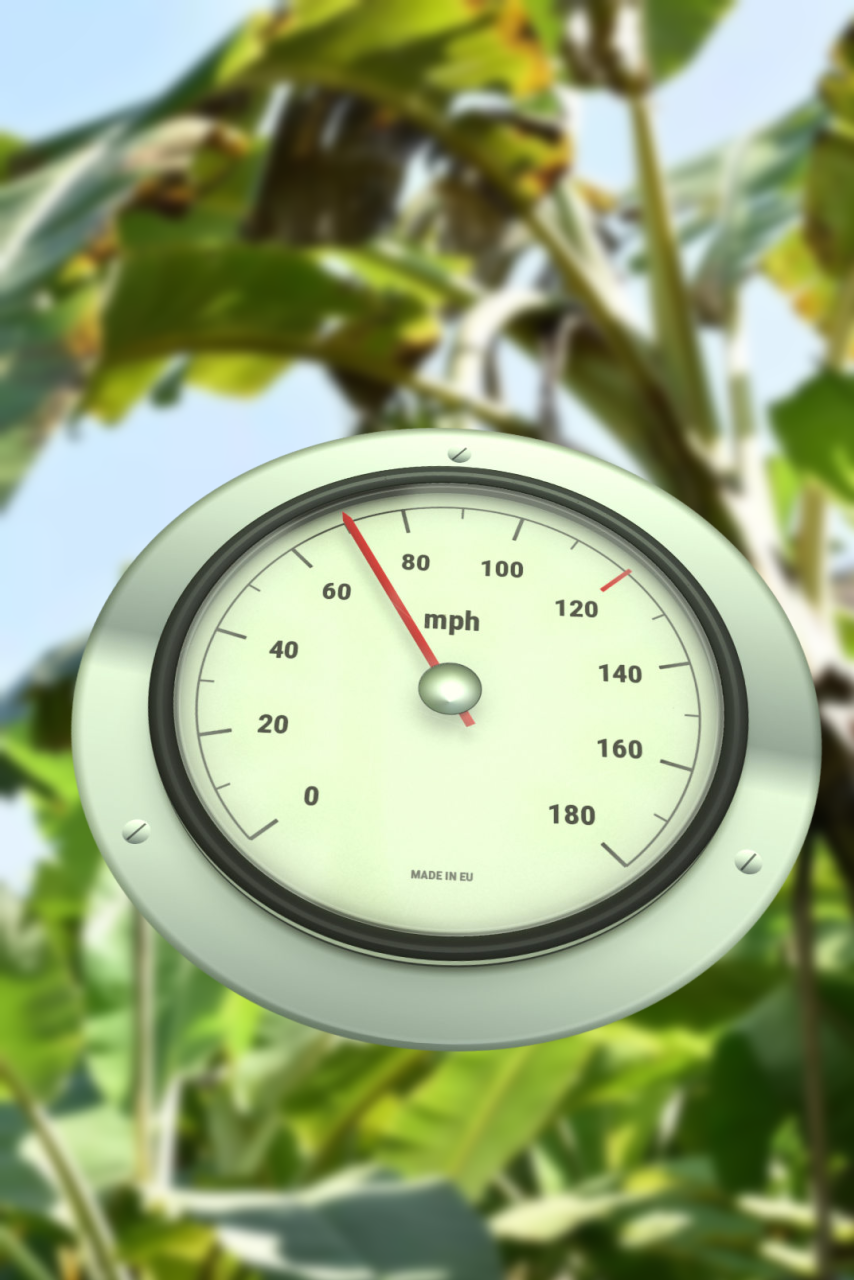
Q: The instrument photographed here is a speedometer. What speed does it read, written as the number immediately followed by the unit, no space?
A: 70mph
